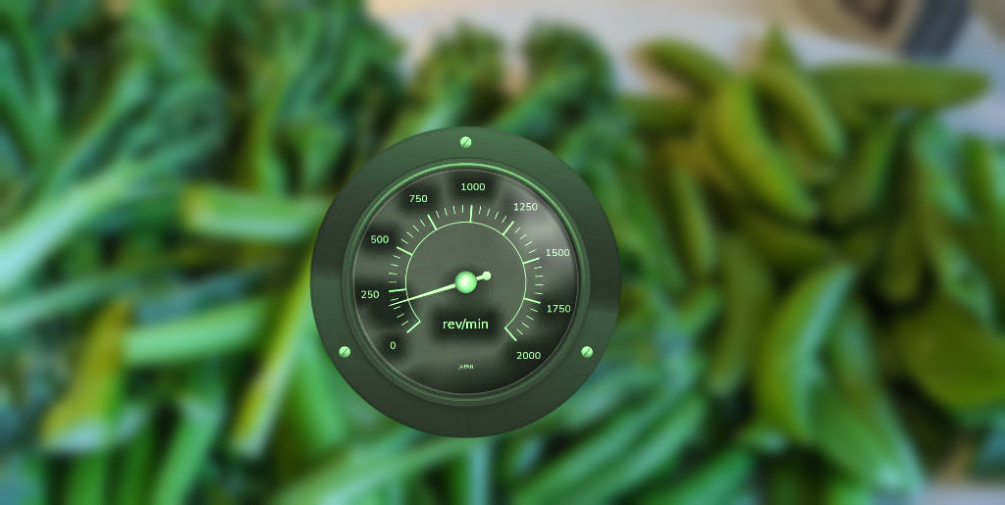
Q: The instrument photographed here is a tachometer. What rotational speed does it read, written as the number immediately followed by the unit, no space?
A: 175rpm
